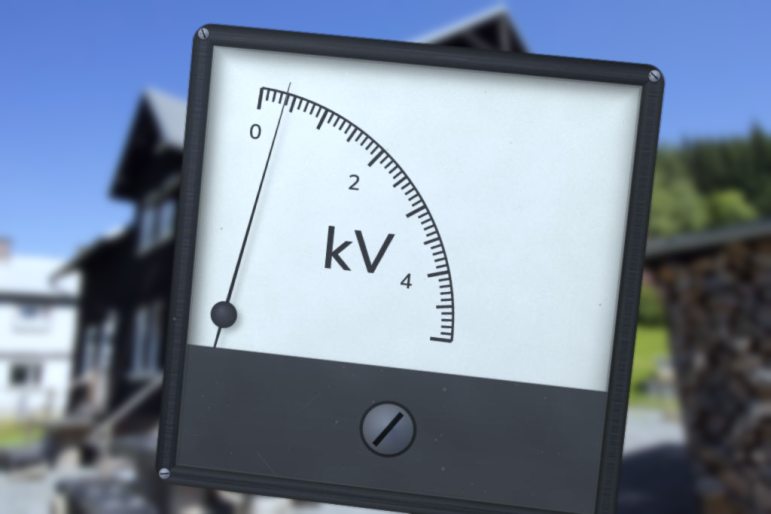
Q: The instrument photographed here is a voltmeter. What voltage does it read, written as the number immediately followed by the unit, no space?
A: 0.4kV
